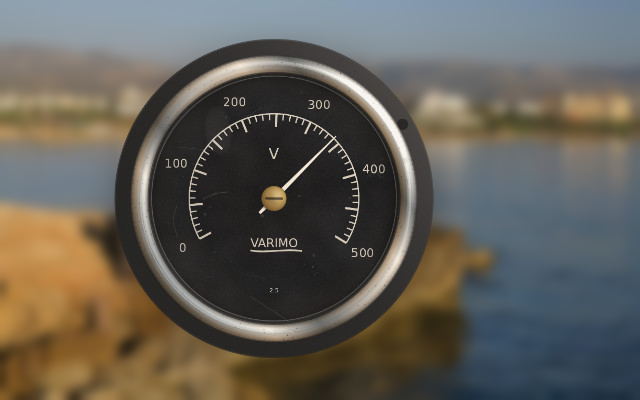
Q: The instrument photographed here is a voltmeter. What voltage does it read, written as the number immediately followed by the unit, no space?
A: 340V
